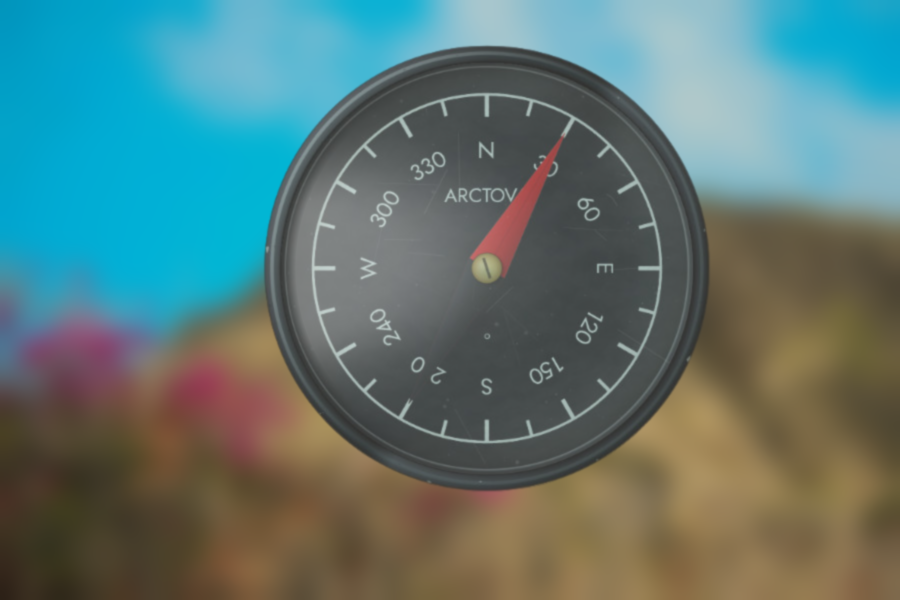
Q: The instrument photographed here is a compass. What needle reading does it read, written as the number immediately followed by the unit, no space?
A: 30°
